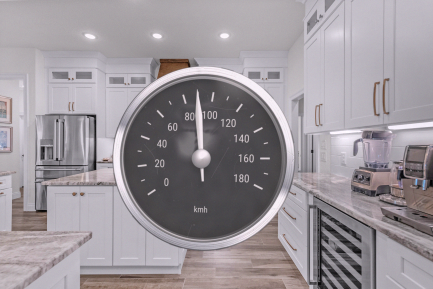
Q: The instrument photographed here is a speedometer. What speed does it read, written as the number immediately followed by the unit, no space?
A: 90km/h
